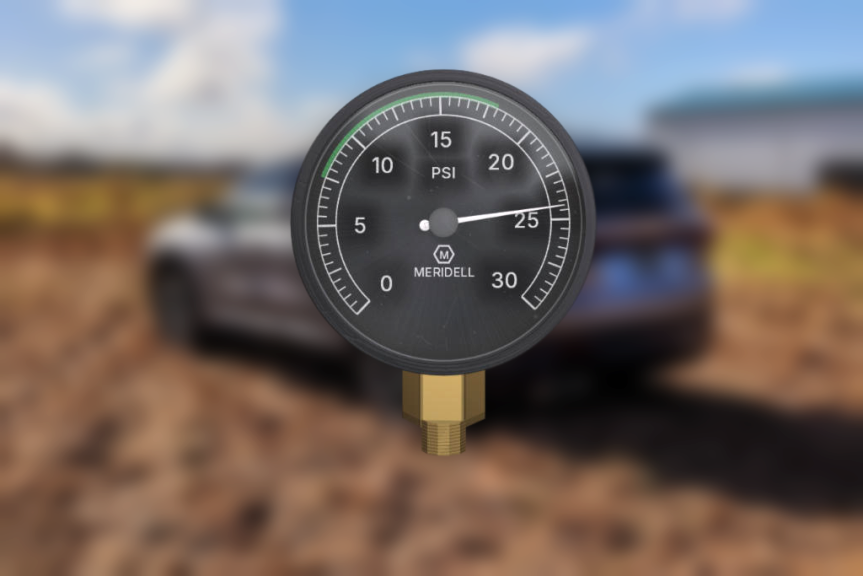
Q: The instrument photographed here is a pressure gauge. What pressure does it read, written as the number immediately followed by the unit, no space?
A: 24.25psi
